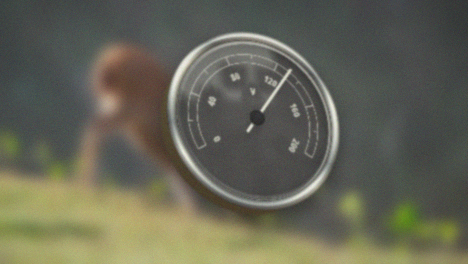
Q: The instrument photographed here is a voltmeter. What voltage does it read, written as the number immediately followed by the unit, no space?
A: 130V
